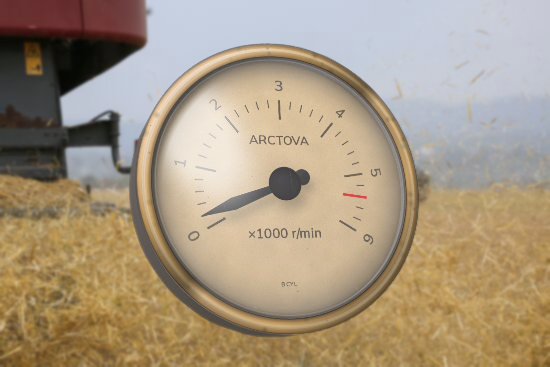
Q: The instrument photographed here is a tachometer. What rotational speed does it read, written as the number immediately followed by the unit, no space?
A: 200rpm
